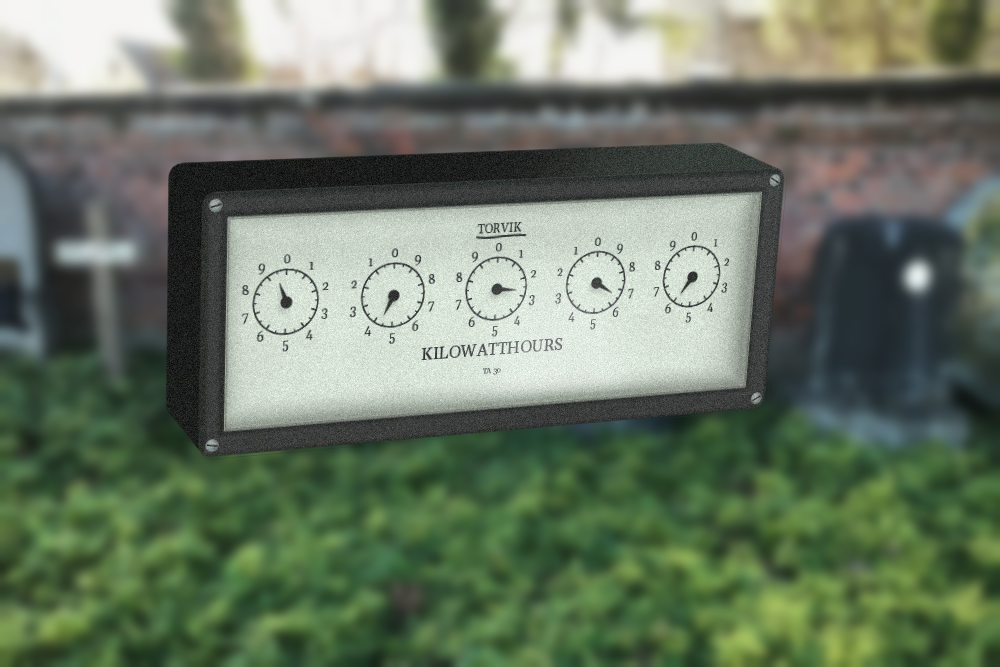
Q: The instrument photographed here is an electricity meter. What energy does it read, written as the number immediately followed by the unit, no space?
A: 94266kWh
